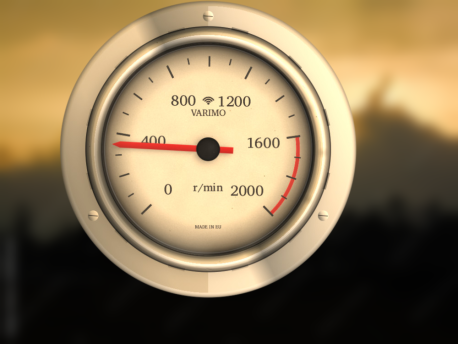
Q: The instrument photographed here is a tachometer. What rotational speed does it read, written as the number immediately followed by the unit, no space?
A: 350rpm
